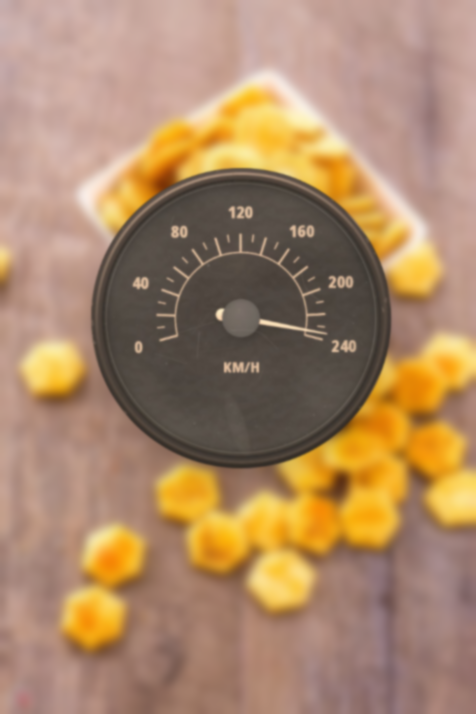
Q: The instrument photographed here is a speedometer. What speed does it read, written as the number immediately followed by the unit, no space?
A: 235km/h
